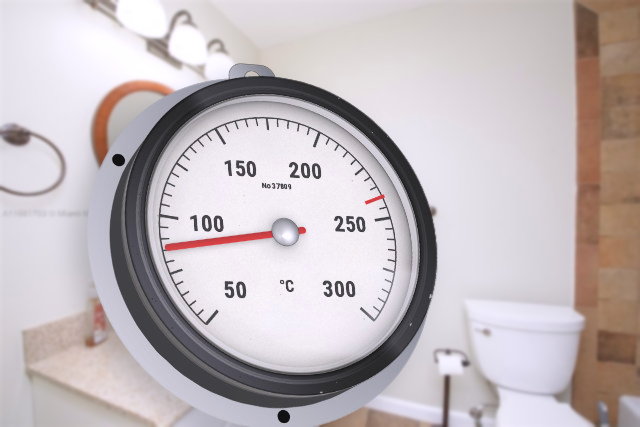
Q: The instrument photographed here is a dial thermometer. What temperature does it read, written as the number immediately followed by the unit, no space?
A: 85°C
